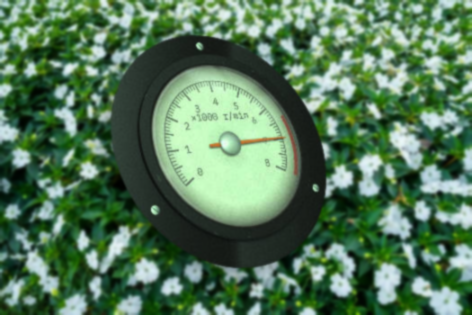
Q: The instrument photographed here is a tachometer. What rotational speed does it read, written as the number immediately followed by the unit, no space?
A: 7000rpm
